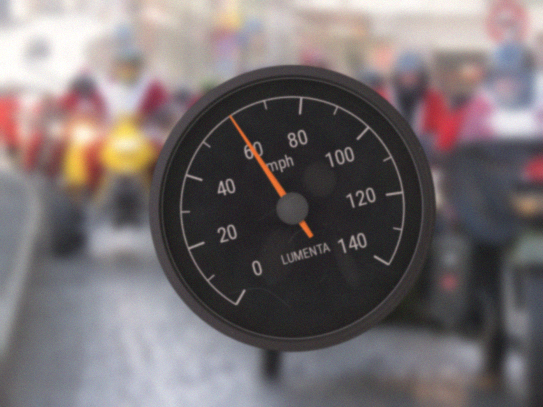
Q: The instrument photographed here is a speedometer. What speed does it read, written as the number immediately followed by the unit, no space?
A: 60mph
